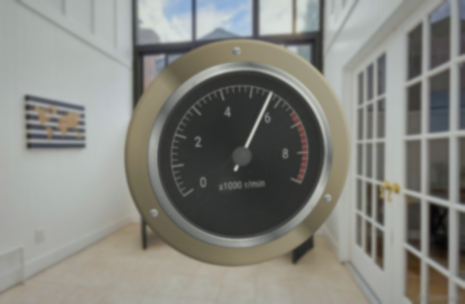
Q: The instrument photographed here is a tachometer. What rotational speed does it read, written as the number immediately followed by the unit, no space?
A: 5600rpm
